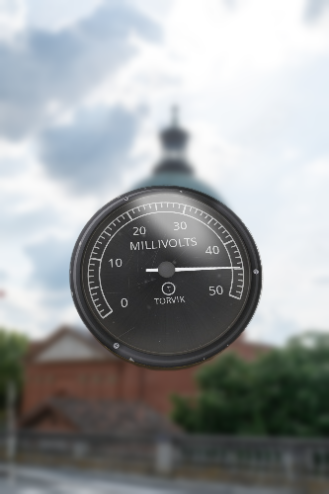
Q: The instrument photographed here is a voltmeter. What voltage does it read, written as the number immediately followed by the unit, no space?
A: 45mV
